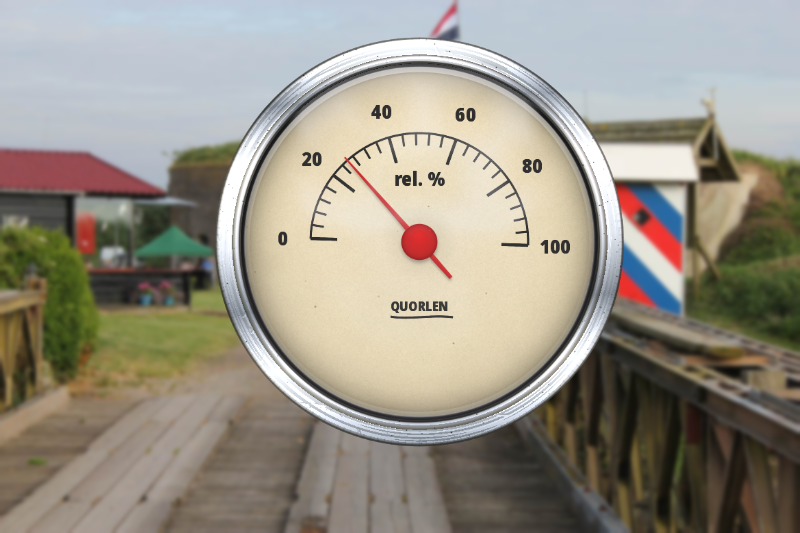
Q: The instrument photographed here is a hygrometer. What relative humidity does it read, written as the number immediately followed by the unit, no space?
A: 26%
